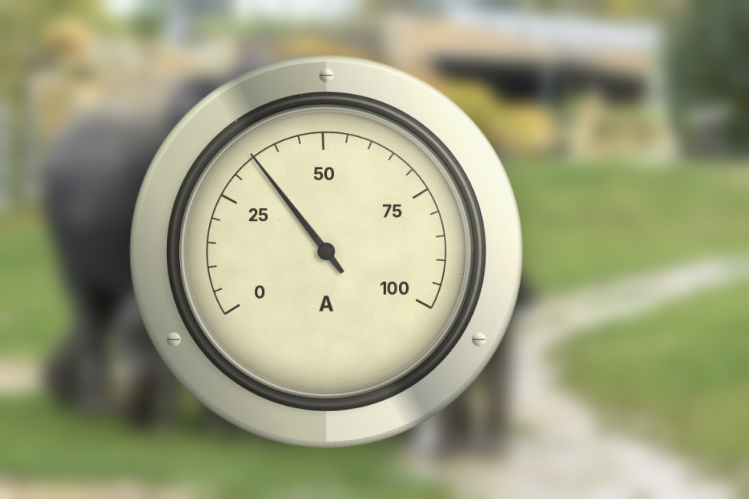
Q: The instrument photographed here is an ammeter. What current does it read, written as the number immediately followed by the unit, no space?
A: 35A
